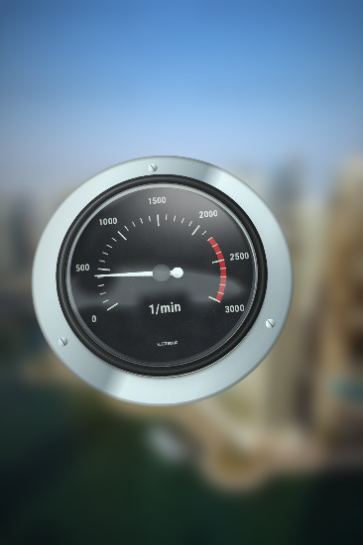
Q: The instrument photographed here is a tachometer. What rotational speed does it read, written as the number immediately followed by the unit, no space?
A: 400rpm
